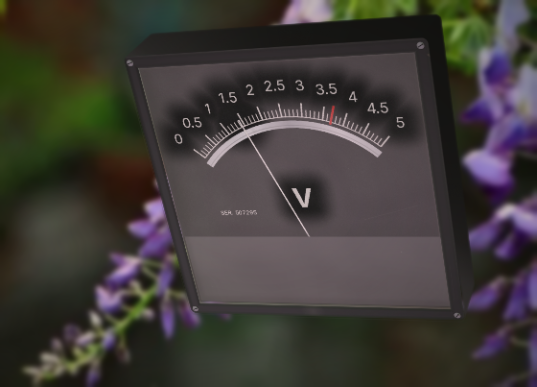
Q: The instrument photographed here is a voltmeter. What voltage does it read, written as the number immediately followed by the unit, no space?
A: 1.5V
